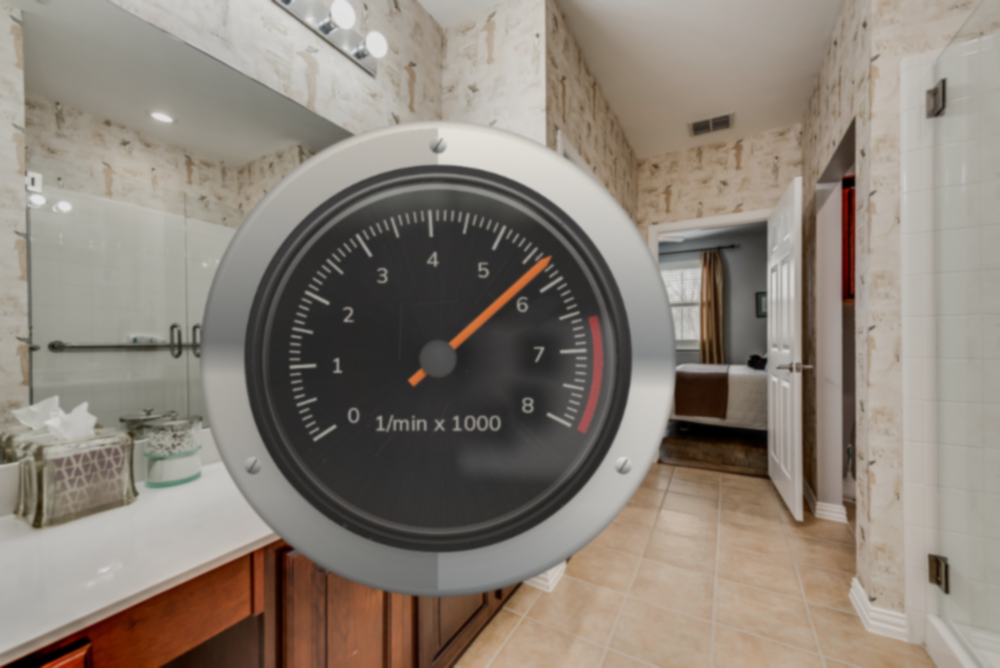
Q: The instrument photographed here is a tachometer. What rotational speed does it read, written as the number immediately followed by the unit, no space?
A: 5700rpm
